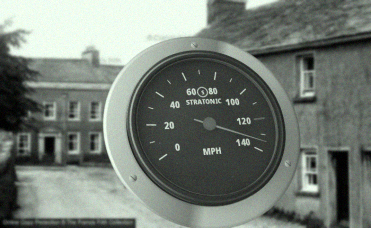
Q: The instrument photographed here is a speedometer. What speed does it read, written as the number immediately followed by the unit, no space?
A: 135mph
